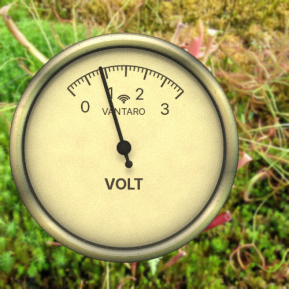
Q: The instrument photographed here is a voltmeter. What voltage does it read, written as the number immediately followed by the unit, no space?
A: 0.9V
